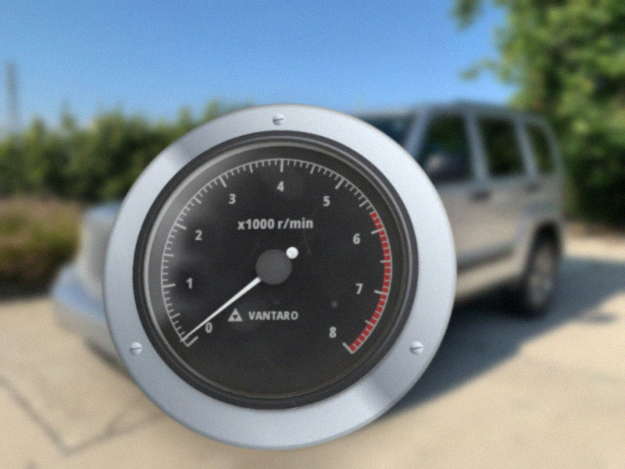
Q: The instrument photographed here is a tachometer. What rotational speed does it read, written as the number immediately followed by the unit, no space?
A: 100rpm
